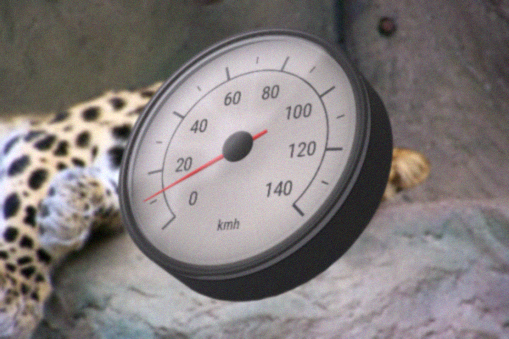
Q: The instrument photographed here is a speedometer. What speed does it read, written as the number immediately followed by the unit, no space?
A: 10km/h
